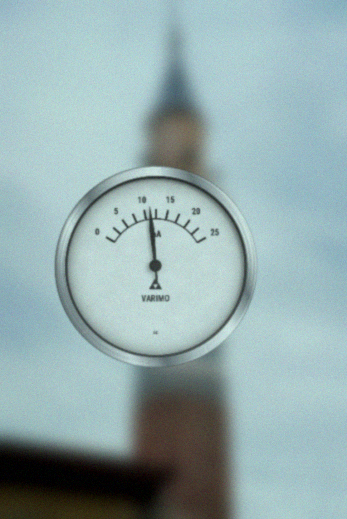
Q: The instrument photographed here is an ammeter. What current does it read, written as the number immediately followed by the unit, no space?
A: 11.25mA
